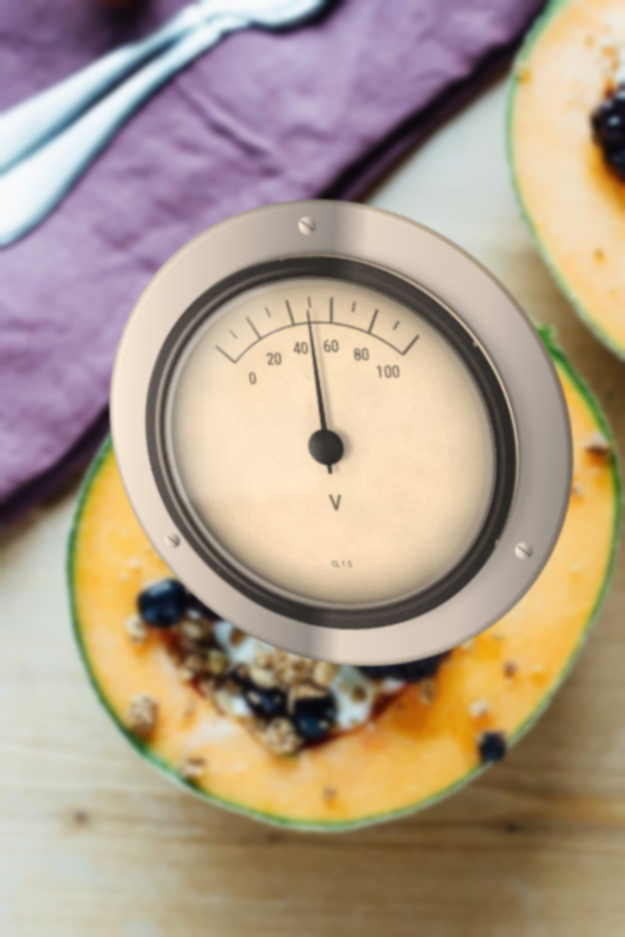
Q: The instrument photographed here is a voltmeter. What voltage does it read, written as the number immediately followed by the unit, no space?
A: 50V
